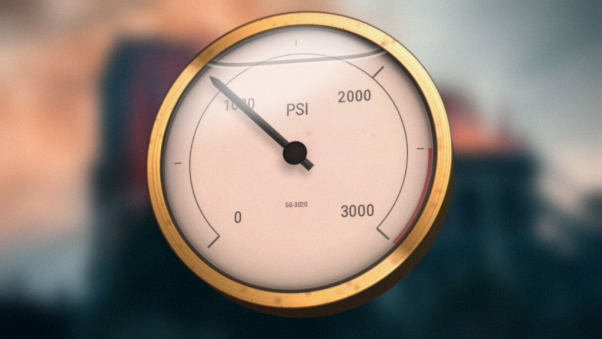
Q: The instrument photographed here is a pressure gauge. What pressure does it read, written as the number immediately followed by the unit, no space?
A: 1000psi
